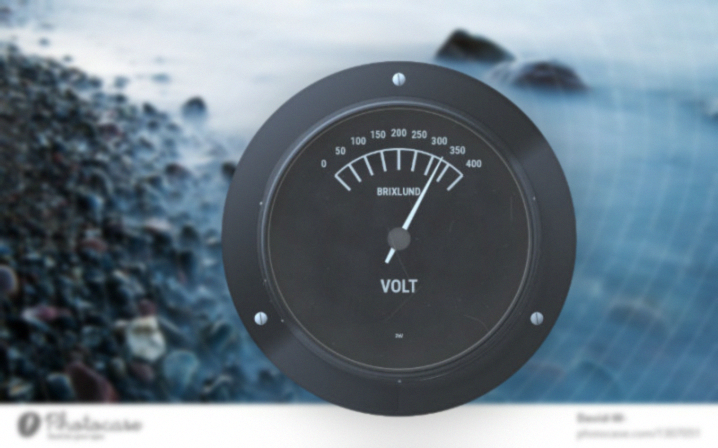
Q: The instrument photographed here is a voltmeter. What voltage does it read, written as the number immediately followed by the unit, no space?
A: 325V
